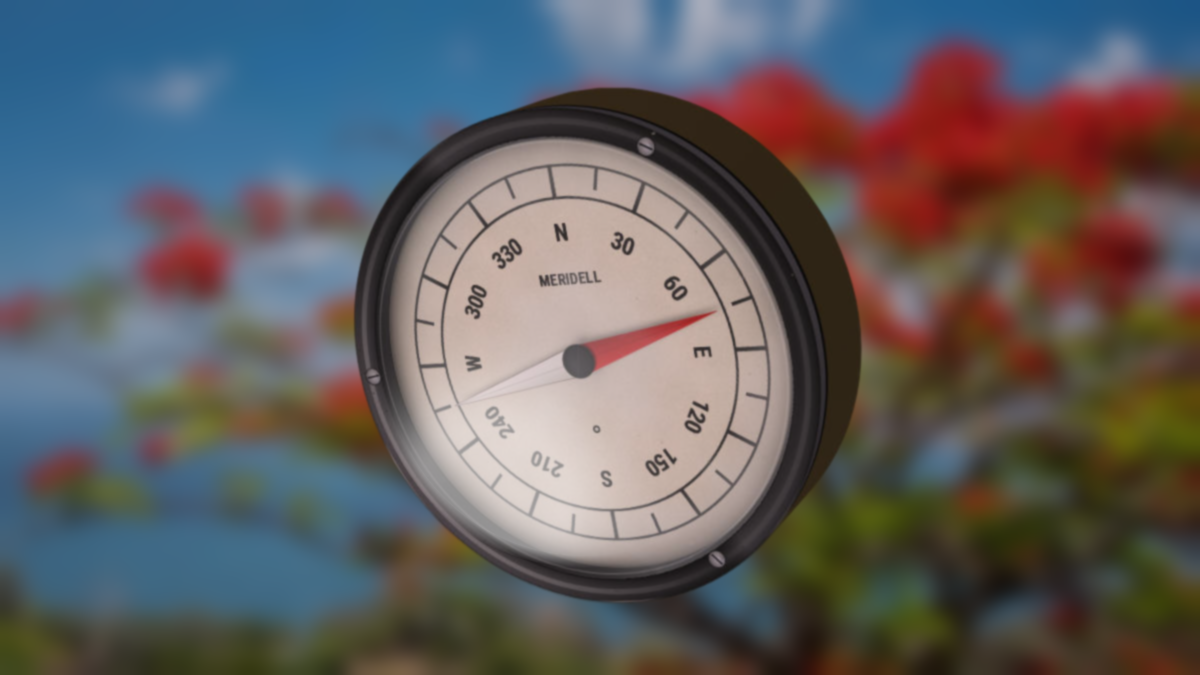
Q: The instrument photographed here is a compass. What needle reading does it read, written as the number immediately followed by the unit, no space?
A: 75°
